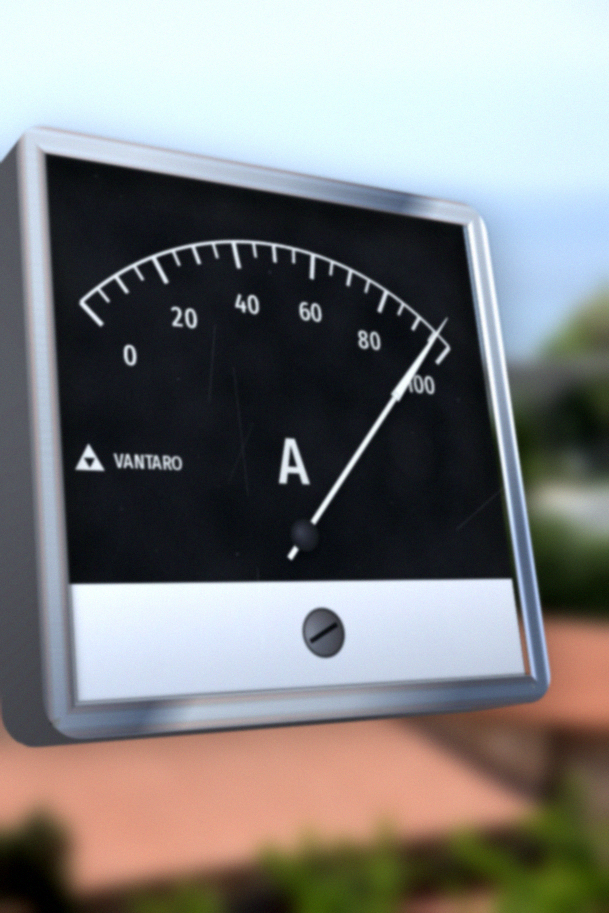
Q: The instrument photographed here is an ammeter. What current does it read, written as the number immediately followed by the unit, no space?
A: 95A
